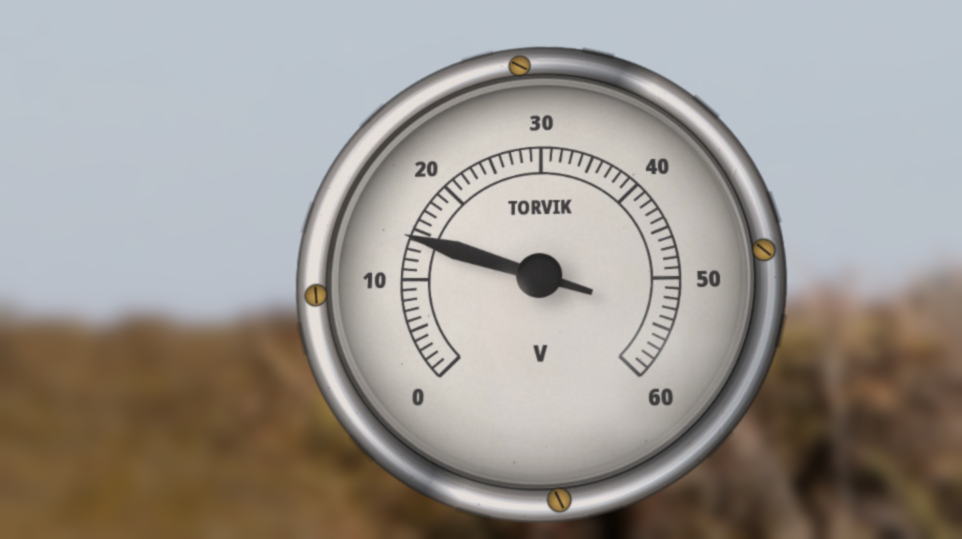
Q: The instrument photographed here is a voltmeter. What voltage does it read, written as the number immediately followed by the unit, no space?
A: 14V
